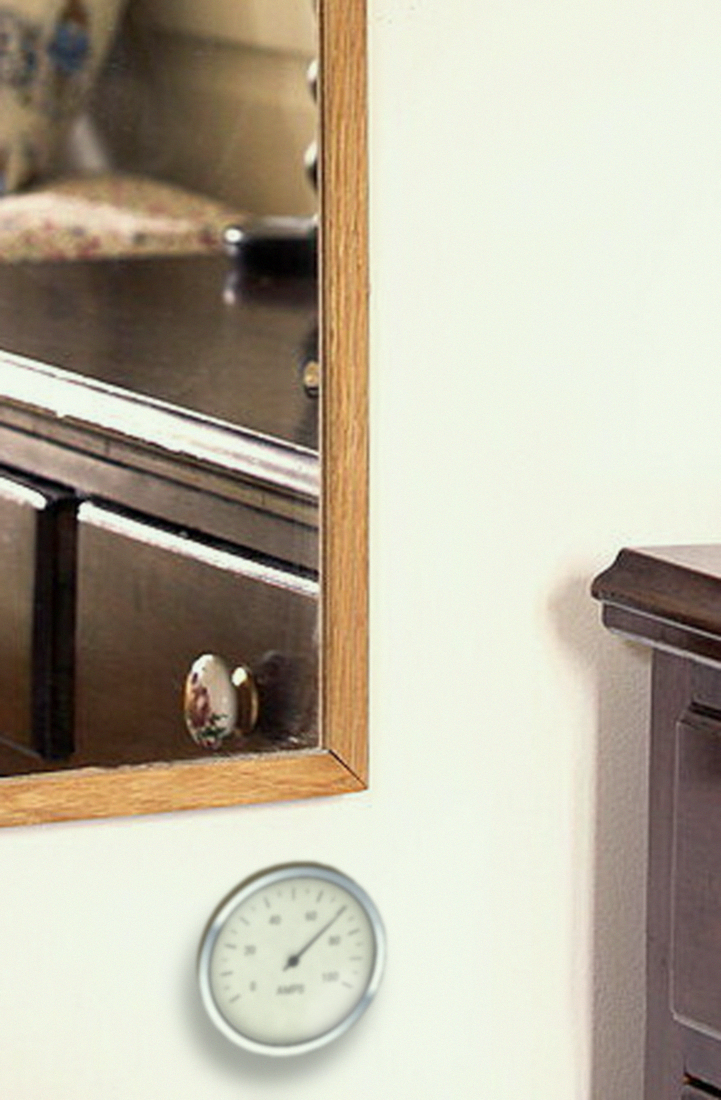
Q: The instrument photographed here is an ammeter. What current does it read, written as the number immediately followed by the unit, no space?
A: 70A
